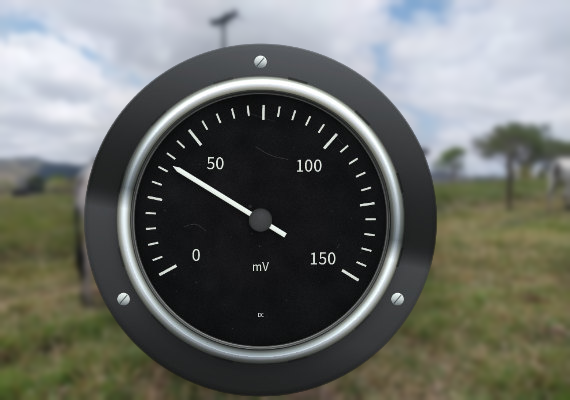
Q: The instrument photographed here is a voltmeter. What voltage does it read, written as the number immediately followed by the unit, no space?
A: 37.5mV
